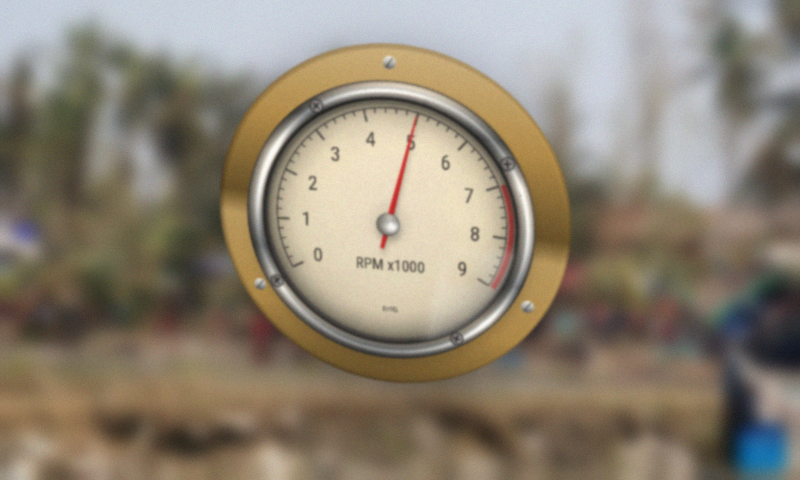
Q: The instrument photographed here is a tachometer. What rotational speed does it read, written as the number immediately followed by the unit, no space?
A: 5000rpm
